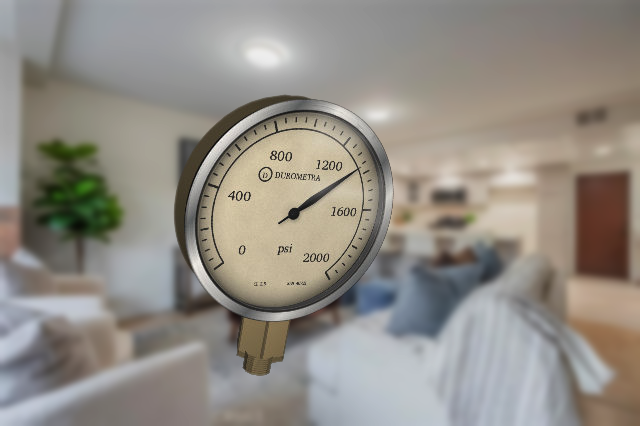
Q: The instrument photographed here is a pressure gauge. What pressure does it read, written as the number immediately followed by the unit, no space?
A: 1350psi
